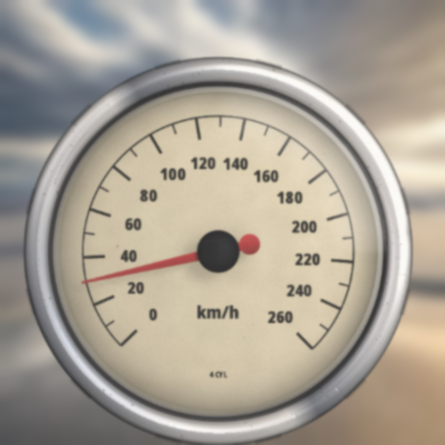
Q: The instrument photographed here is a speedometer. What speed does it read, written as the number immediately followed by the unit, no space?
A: 30km/h
